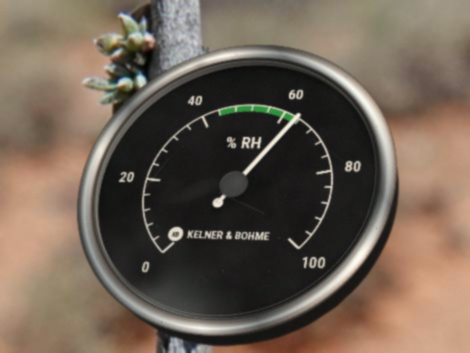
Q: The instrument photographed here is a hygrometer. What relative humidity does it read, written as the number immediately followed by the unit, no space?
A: 64%
